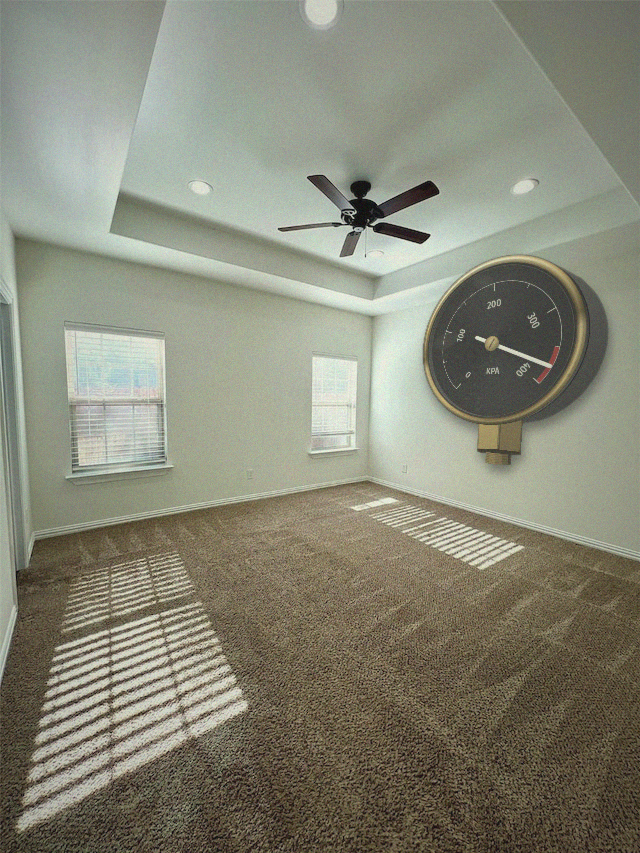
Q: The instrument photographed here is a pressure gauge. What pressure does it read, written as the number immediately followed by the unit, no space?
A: 375kPa
